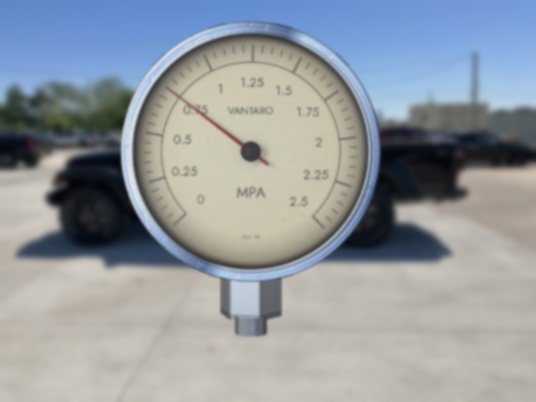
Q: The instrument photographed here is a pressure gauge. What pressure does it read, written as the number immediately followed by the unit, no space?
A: 0.75MPa
